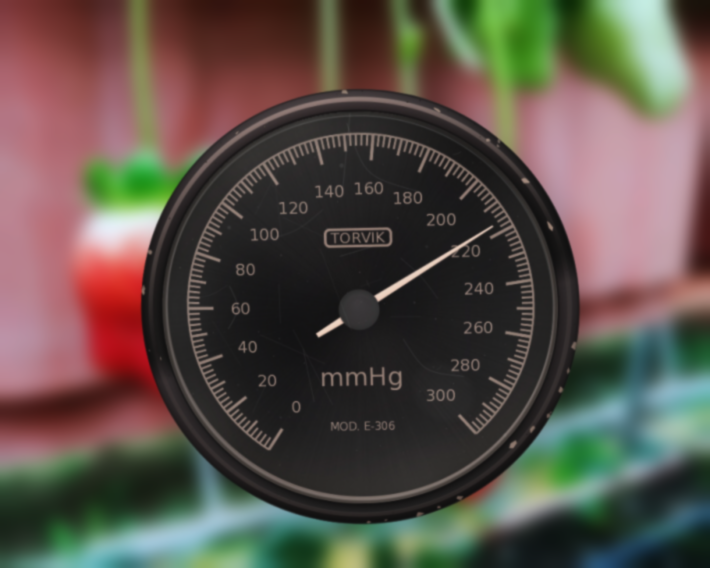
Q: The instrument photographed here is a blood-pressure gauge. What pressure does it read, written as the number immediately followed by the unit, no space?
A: 216mmHg
